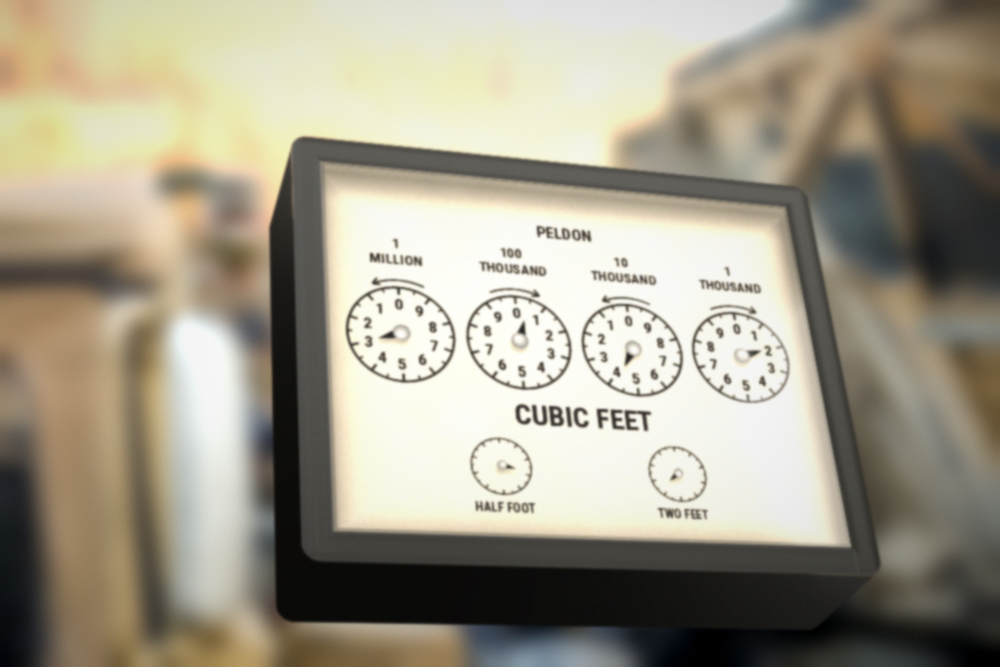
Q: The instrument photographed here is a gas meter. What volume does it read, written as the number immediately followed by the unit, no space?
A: 304200ft³
